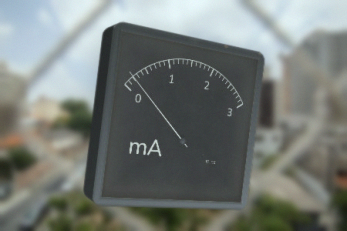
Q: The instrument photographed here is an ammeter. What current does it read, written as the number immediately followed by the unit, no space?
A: 0.2mA
